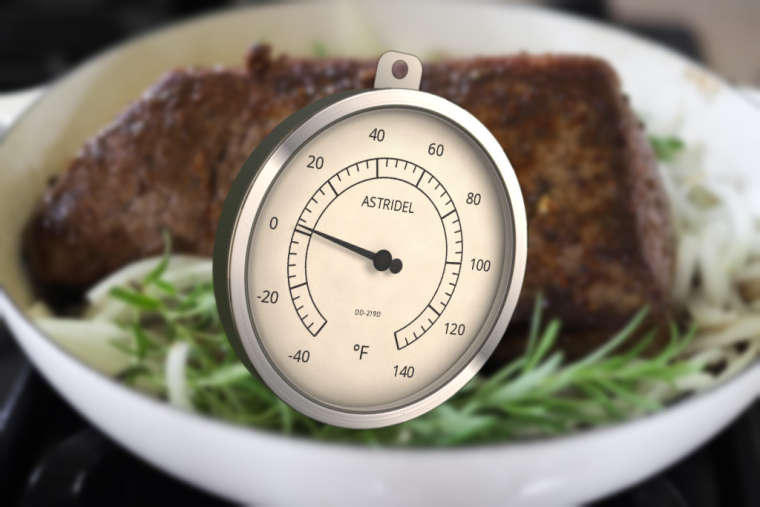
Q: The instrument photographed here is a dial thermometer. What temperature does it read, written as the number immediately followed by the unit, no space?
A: 2°F
